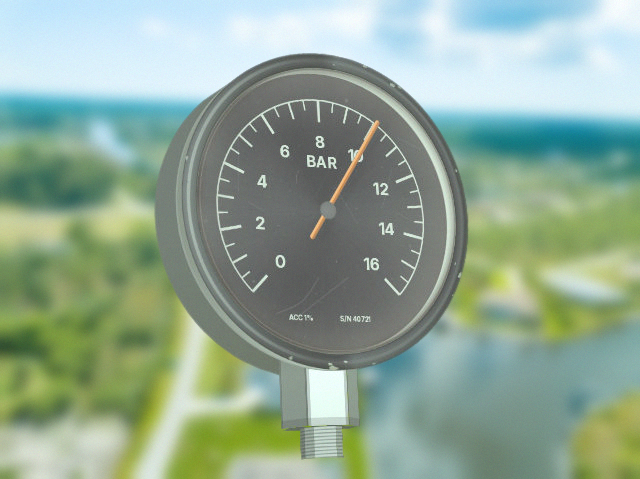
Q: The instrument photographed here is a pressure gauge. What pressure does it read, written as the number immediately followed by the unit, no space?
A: 10bar
